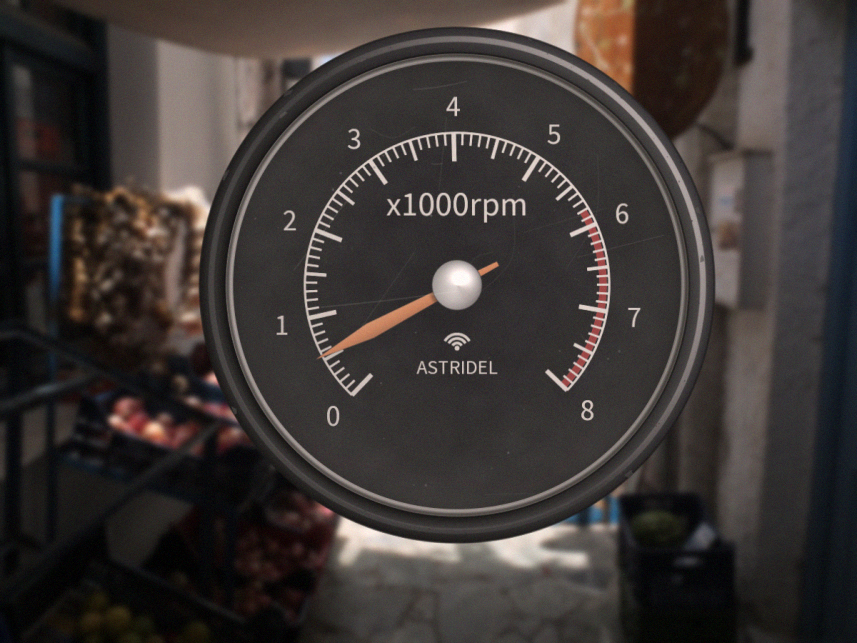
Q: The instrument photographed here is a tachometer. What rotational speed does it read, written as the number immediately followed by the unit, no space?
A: 550rpm
